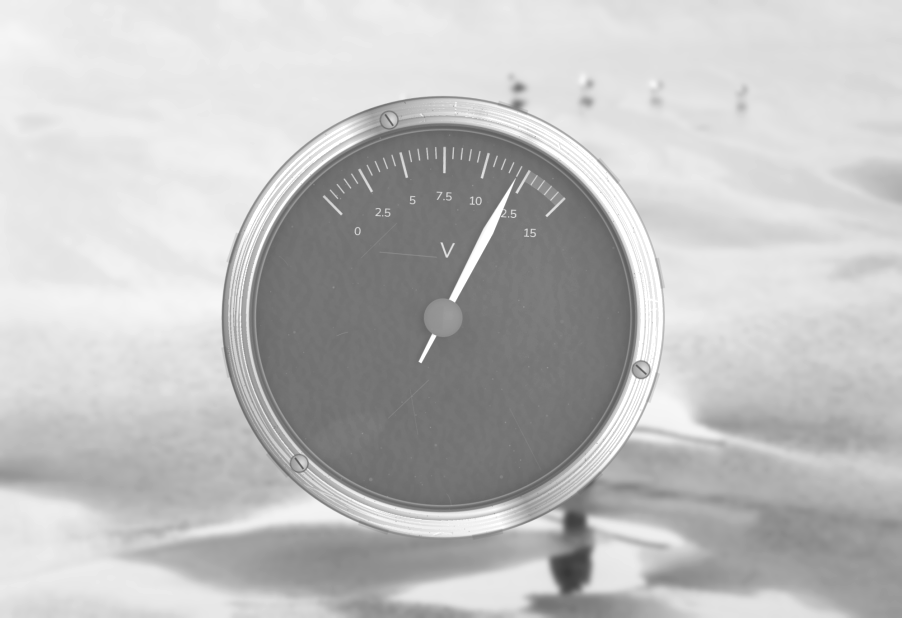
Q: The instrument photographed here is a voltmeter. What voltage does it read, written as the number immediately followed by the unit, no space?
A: 12V
